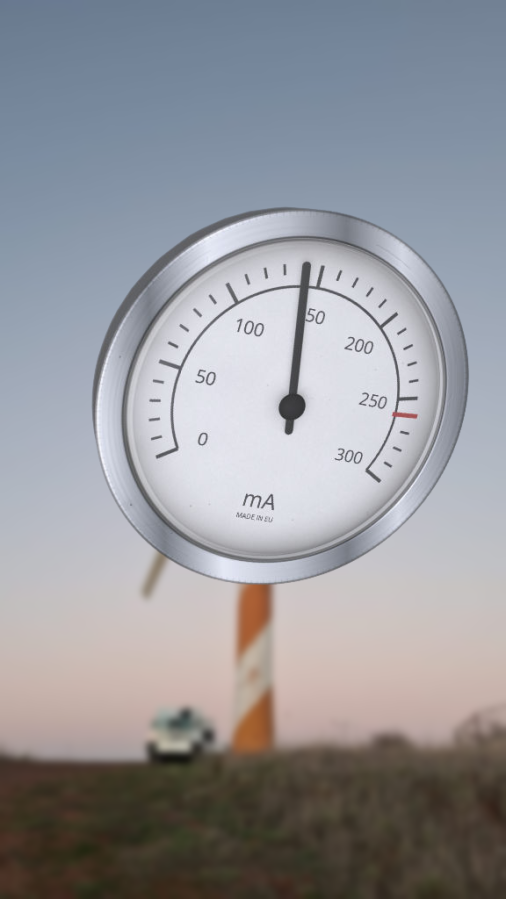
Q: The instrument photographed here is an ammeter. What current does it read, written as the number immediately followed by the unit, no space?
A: 140mA
